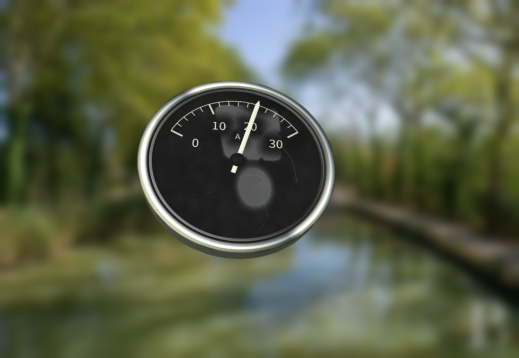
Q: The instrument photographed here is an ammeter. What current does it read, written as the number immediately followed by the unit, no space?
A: 20A
